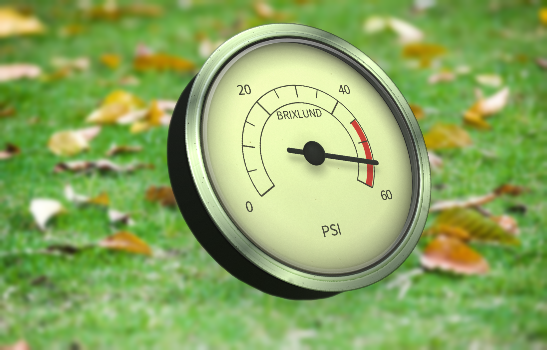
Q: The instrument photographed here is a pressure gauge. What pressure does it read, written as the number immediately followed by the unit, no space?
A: 55psi
